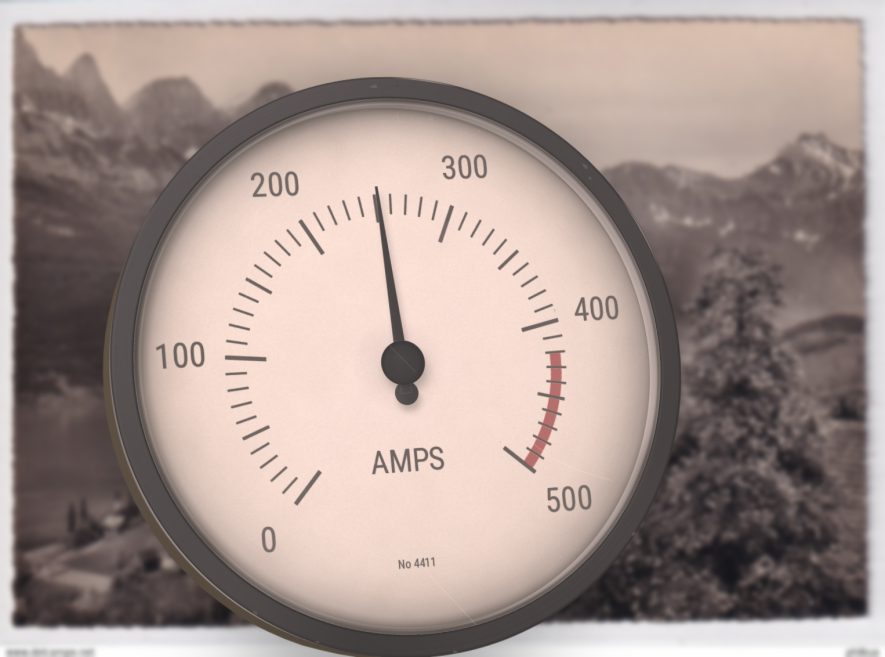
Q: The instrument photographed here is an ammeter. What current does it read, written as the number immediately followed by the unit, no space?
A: 250A
